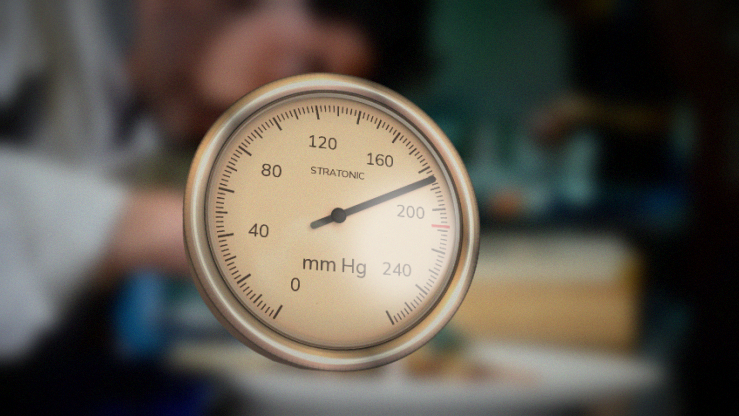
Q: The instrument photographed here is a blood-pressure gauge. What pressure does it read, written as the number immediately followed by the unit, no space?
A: 186mmHg
